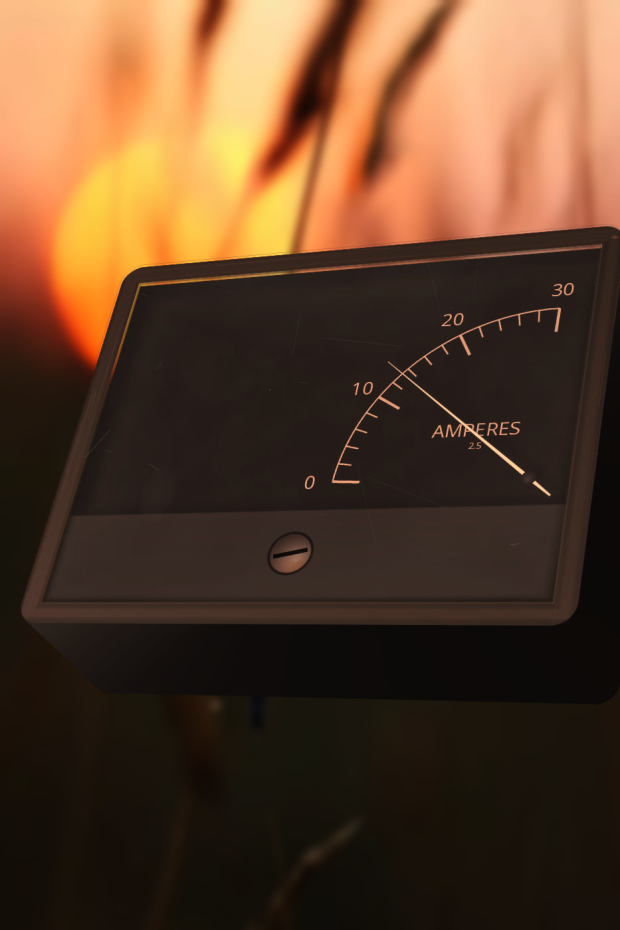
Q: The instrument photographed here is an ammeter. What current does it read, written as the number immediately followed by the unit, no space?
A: 13A
